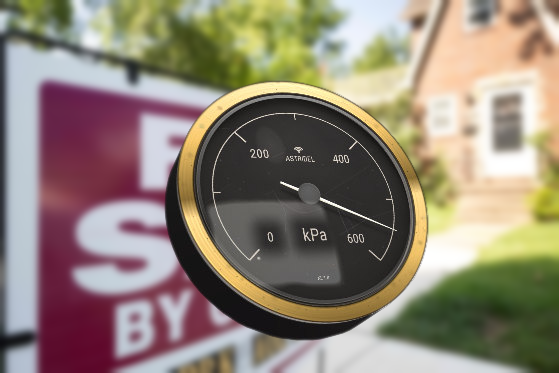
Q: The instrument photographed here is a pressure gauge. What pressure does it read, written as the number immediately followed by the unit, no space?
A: 550kPa
